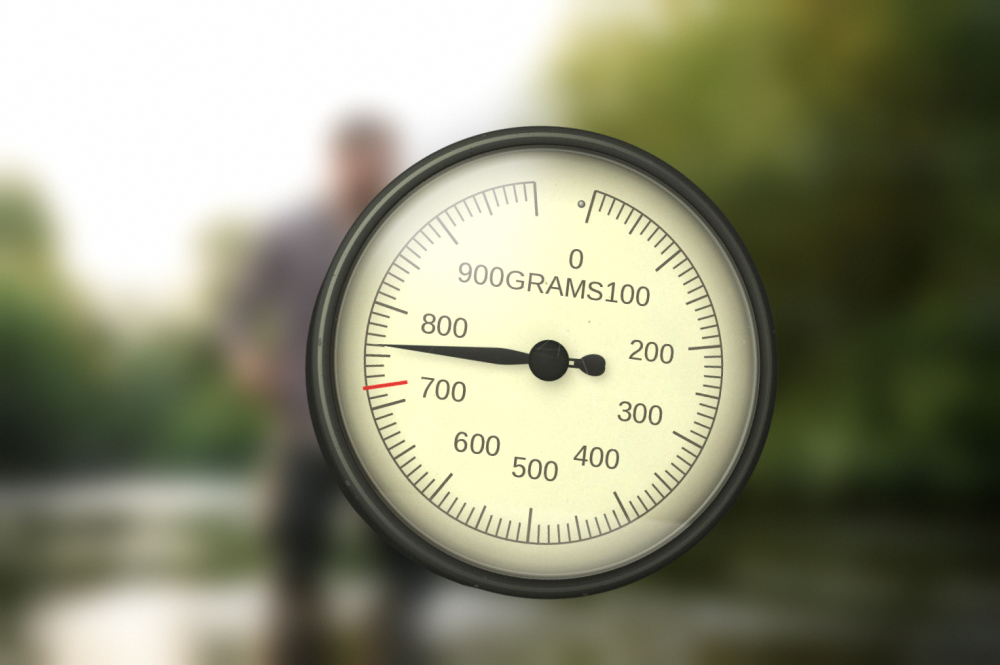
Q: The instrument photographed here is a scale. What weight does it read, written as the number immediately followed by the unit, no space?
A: 760g
